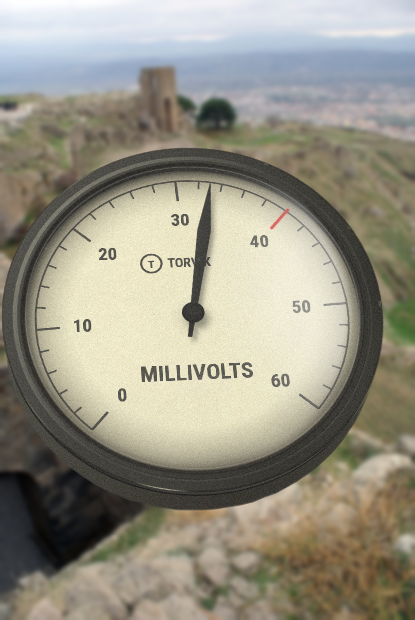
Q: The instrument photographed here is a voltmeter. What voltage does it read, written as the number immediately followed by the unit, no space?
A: 33mV
